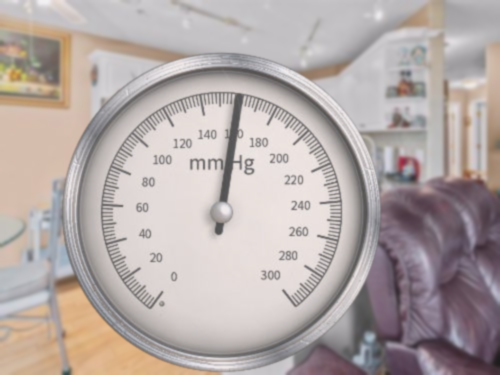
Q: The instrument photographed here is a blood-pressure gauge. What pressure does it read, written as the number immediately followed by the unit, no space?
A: 160mmHg
